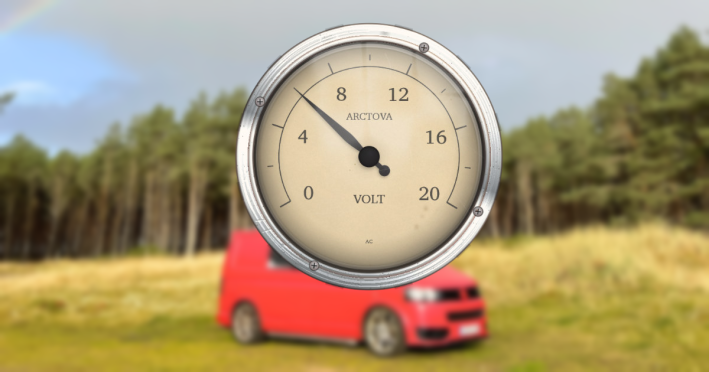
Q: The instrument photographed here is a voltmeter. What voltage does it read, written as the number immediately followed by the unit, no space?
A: 6V
